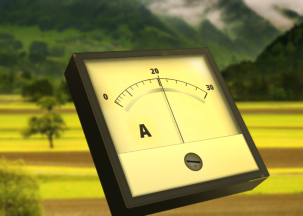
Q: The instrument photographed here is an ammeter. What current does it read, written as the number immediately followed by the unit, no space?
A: 20A
